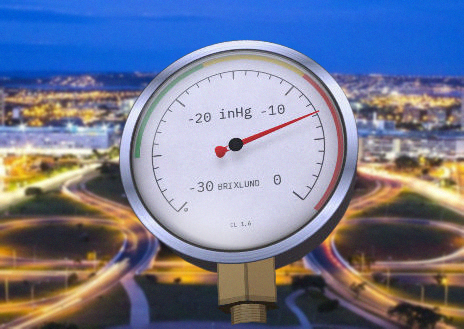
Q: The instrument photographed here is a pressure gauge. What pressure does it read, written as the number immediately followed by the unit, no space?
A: -7inHg
